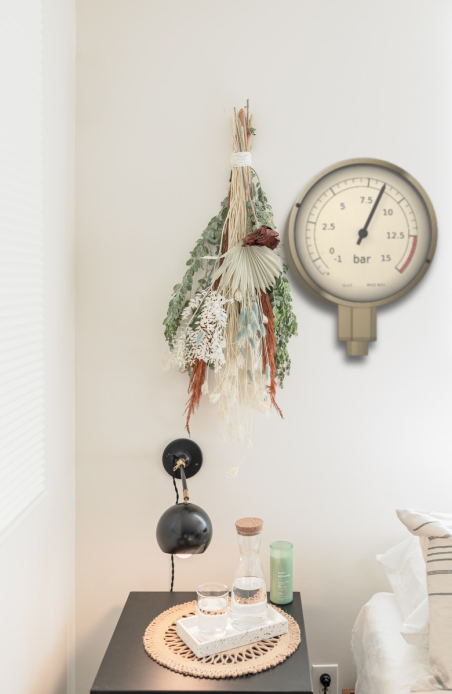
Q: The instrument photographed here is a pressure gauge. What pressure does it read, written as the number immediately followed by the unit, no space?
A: 8.5bar
